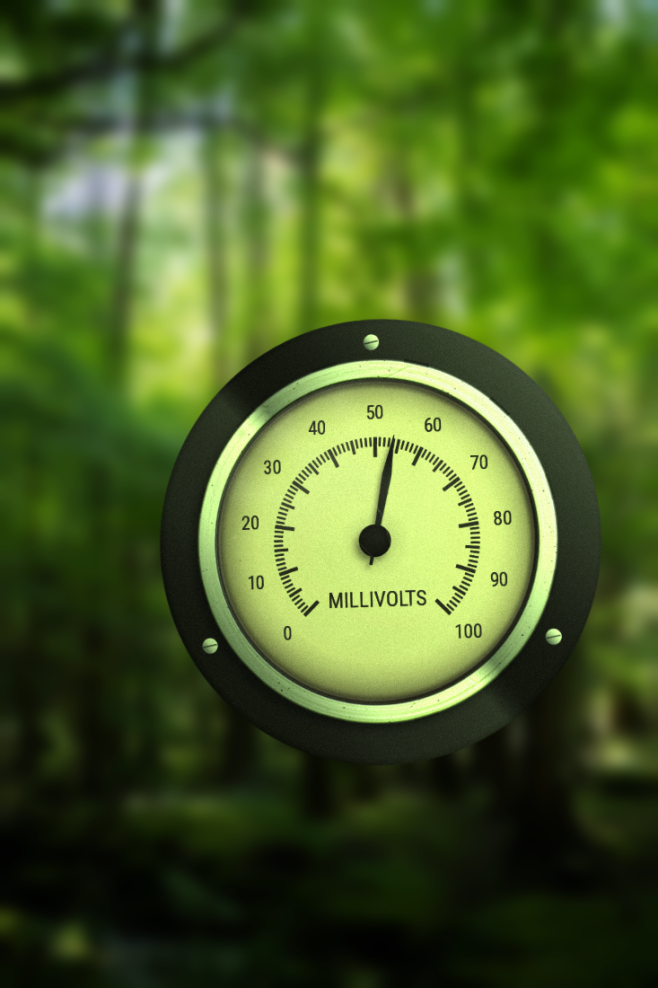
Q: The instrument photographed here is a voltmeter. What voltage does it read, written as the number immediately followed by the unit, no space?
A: 54mV
